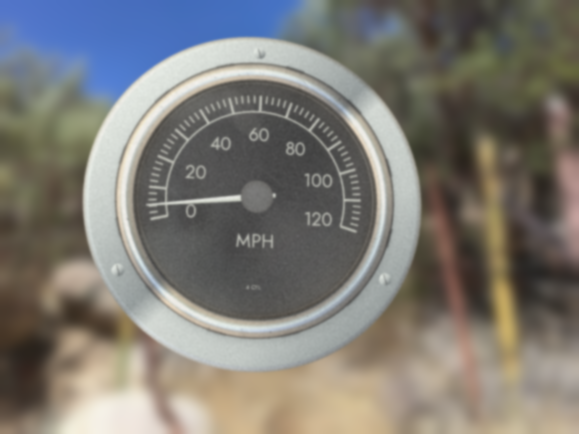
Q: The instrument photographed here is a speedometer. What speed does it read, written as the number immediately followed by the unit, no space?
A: 4mph
